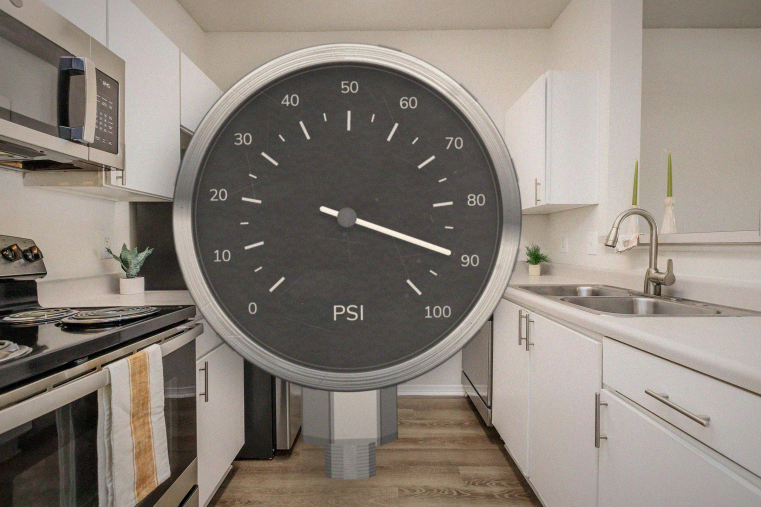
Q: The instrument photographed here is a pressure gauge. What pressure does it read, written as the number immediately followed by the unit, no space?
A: 90psi
